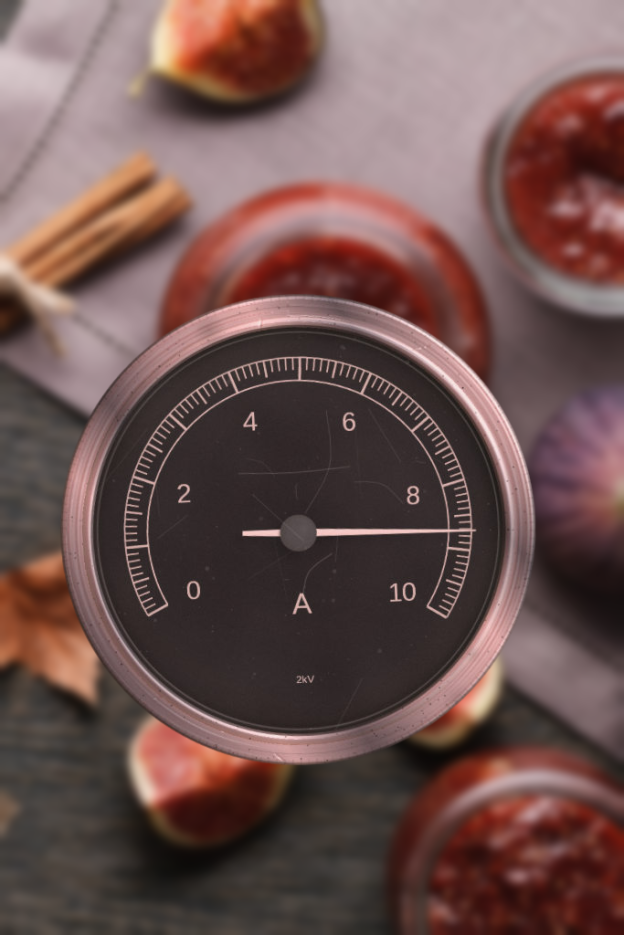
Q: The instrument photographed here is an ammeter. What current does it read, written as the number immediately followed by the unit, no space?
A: 8.7A
